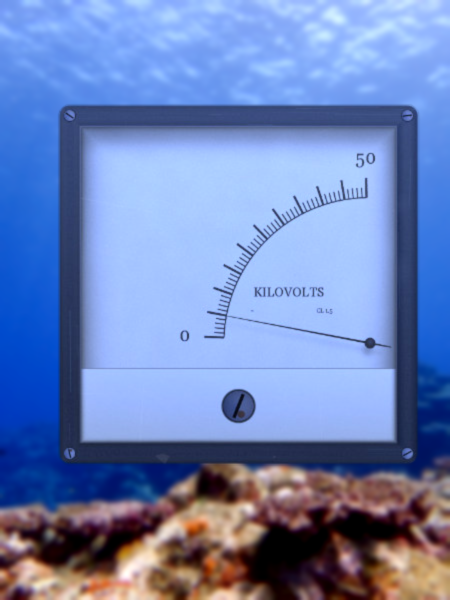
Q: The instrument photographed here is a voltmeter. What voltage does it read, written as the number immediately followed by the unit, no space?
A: 5kV
